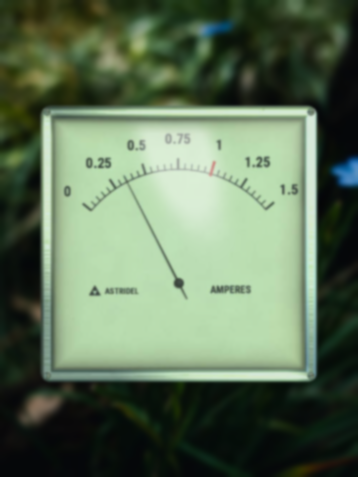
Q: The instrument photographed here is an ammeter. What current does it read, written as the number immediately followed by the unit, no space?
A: 0.35A
